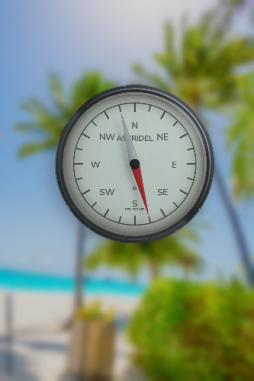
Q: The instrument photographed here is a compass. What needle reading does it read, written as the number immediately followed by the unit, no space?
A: 165°
